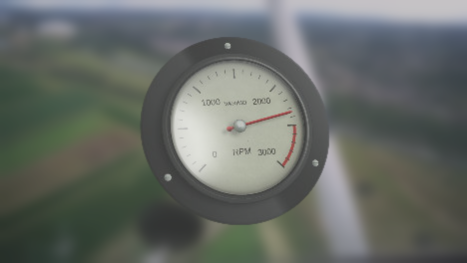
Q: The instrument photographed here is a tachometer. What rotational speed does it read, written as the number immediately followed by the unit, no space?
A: 2350rpm
